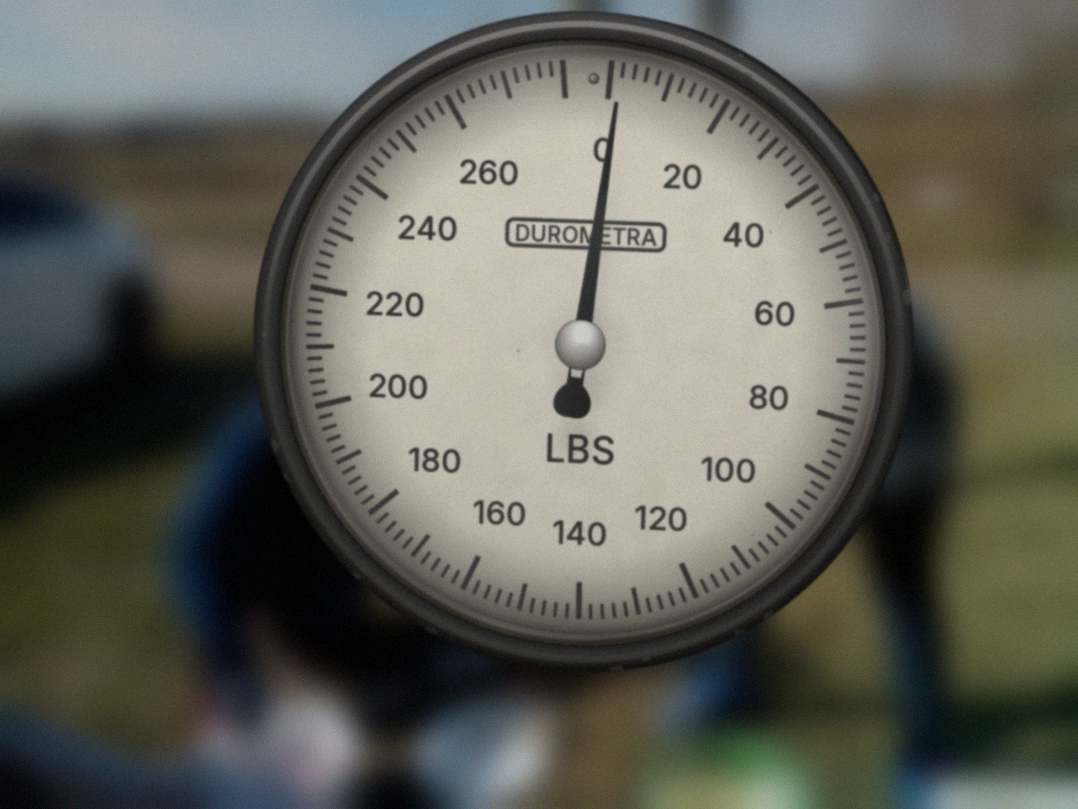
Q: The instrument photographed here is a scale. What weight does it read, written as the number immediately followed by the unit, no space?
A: 2lb
